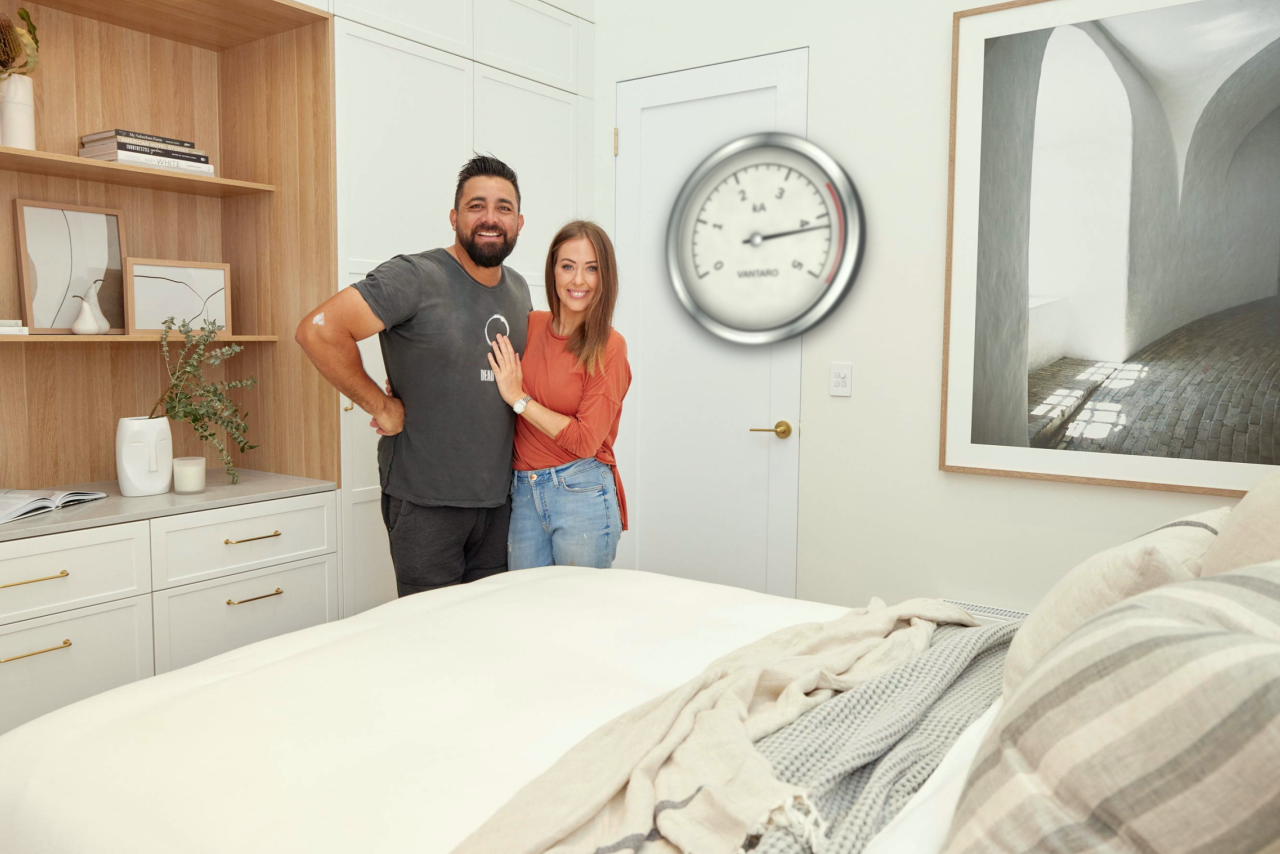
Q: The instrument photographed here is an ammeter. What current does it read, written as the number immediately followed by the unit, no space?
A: 4.2kA
